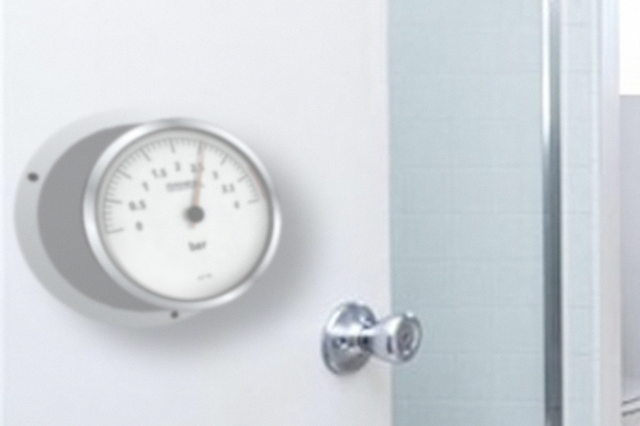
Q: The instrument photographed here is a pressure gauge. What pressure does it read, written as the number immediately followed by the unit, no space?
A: 2.5bar
